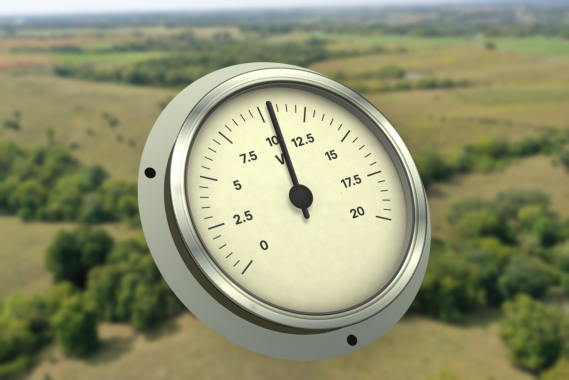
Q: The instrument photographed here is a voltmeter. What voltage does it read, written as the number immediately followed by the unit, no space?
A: 10.5V
